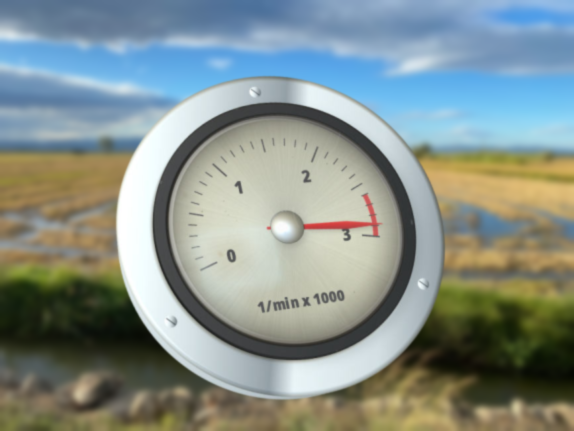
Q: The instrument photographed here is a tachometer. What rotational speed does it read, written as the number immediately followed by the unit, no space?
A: 2900rpm
